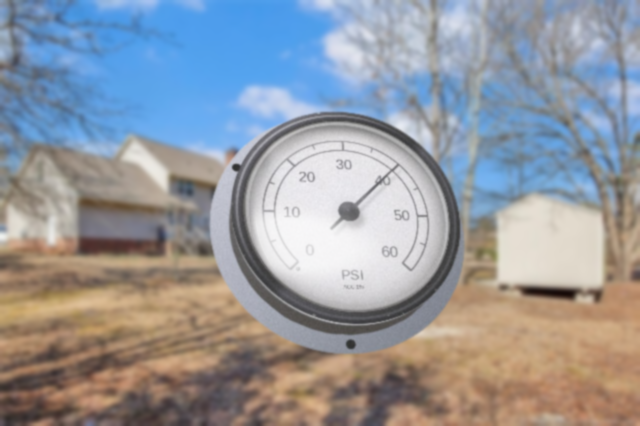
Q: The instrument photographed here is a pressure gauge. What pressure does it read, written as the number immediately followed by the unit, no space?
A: 40psi
